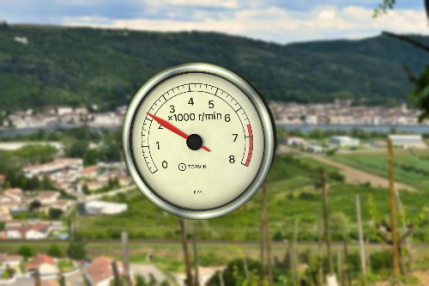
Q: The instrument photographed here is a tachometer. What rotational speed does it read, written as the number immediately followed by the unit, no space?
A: 2200rpm
